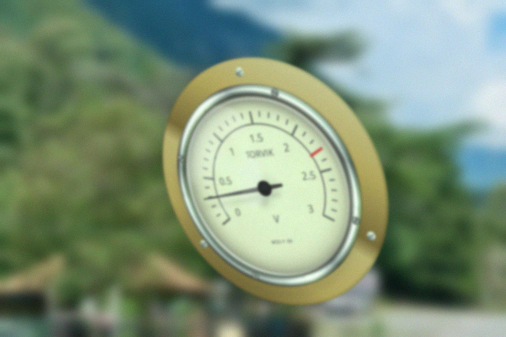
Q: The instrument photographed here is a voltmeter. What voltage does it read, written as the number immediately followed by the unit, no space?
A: 0.3V
